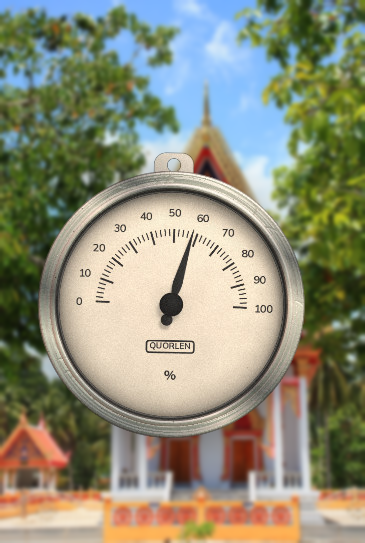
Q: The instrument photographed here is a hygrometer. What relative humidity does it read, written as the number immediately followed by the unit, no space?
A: 58%
